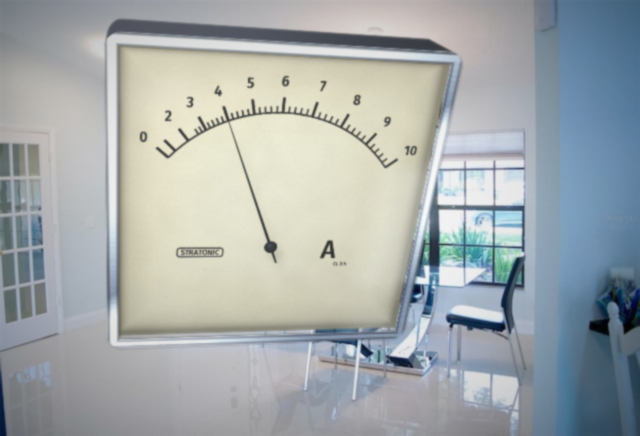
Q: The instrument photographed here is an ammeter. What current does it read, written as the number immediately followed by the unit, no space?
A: 4A
